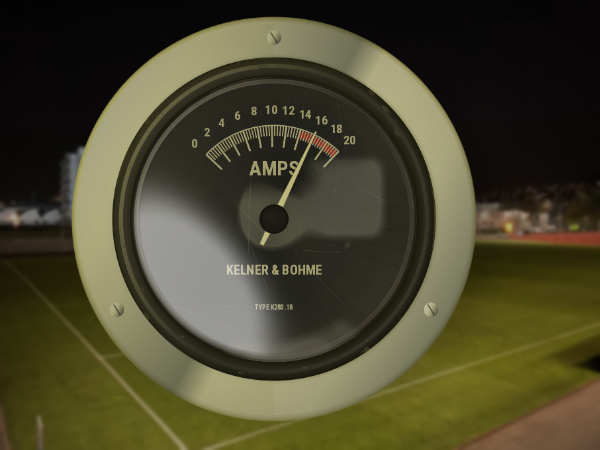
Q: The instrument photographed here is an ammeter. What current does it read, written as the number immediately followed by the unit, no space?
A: 16A
